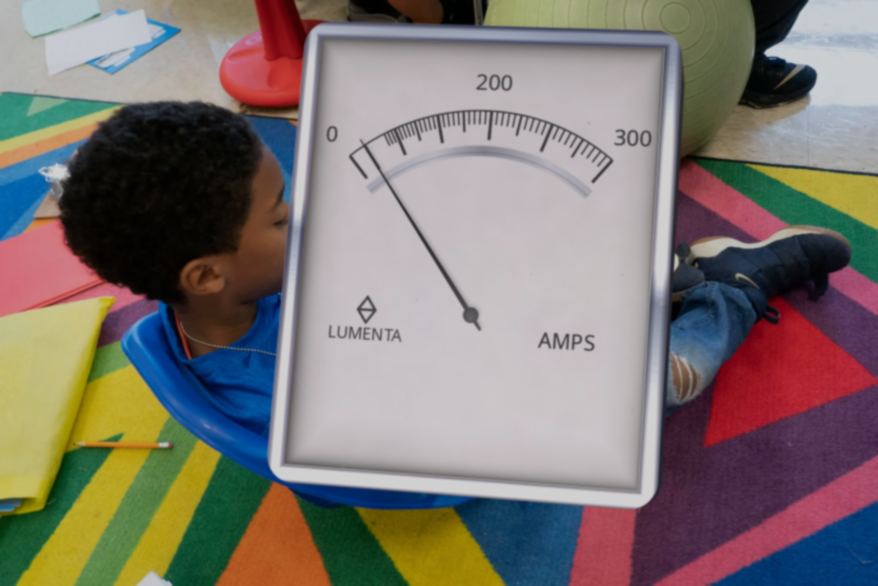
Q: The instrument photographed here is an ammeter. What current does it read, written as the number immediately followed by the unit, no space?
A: 50A
